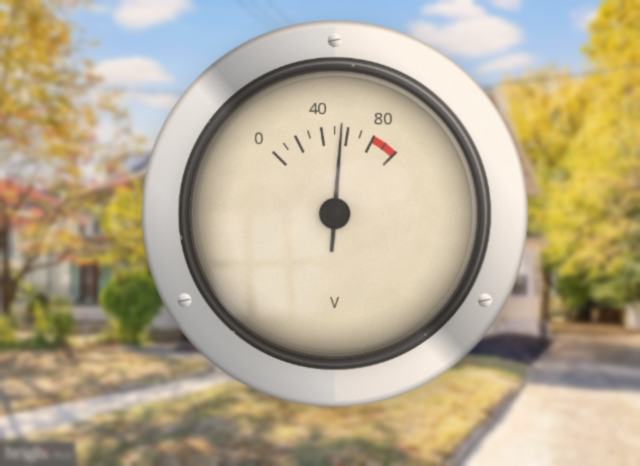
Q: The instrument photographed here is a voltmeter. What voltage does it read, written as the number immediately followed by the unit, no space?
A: 55V
